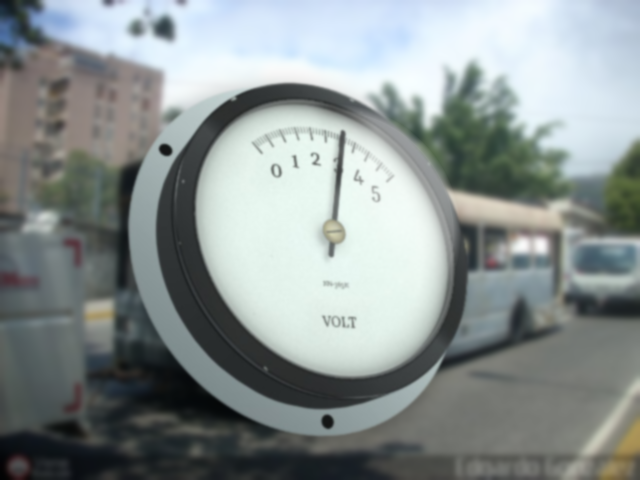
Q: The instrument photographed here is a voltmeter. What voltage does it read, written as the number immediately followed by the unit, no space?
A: 3V
